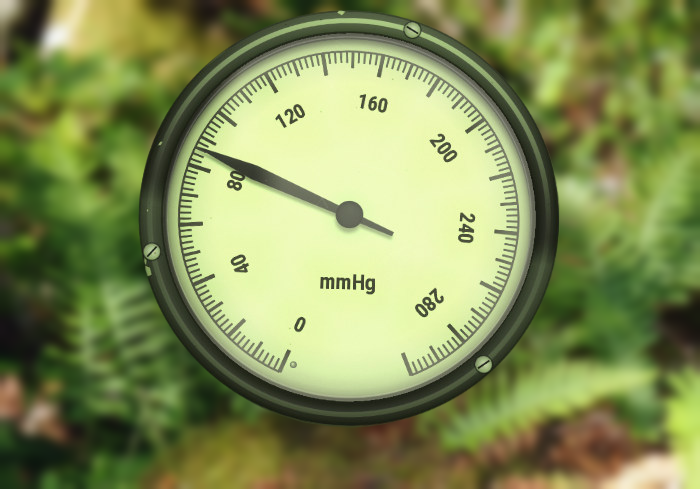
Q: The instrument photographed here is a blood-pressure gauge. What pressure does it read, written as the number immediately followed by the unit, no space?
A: 86mmHg
